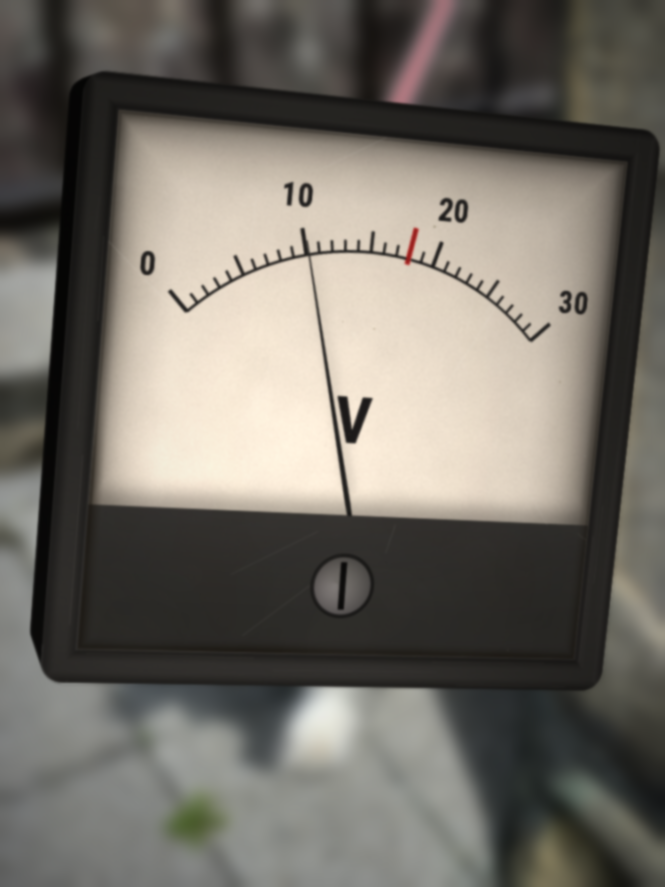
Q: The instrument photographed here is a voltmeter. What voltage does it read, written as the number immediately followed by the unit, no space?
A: 10V
